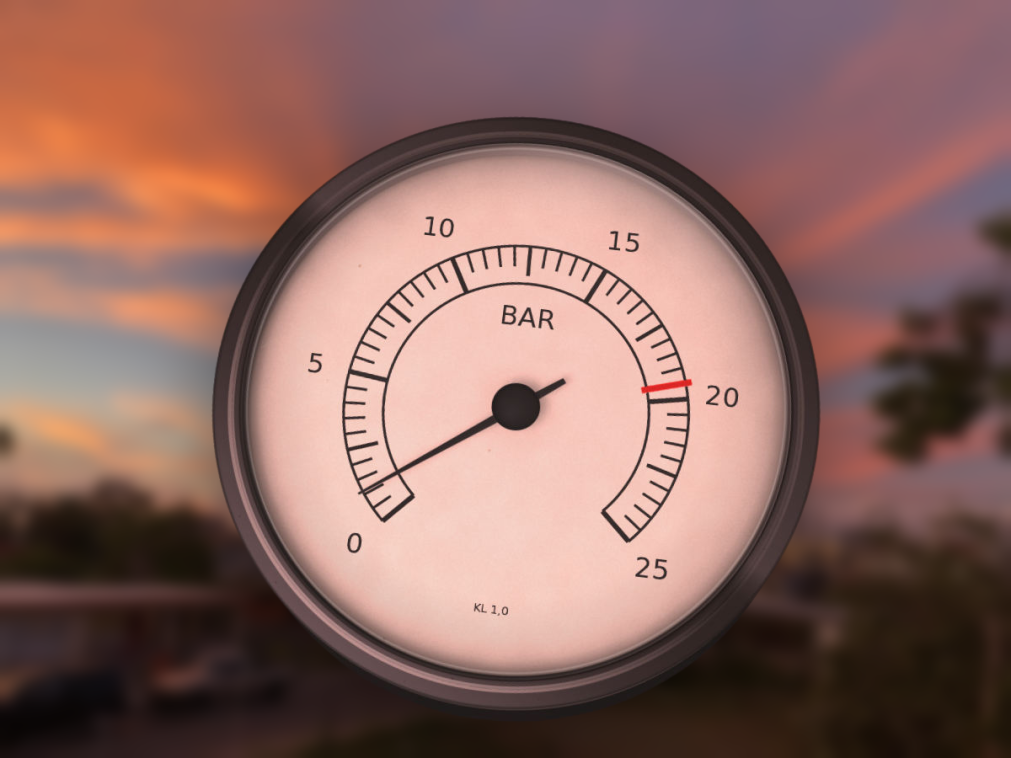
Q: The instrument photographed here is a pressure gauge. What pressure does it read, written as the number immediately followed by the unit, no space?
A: 1bar
